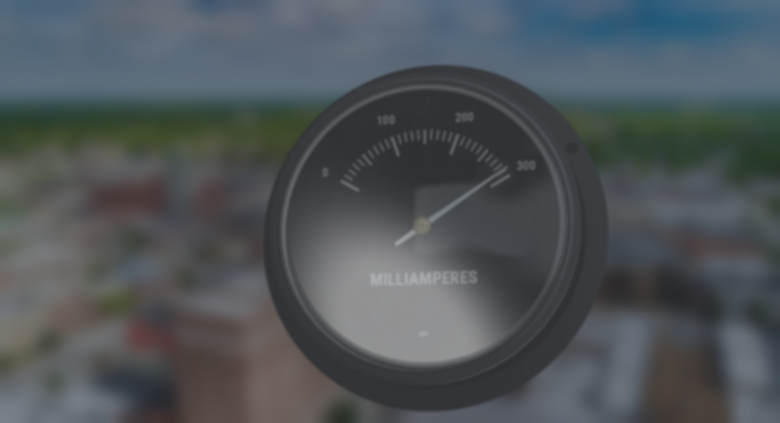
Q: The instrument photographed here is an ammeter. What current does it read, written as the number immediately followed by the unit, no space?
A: 290mA
